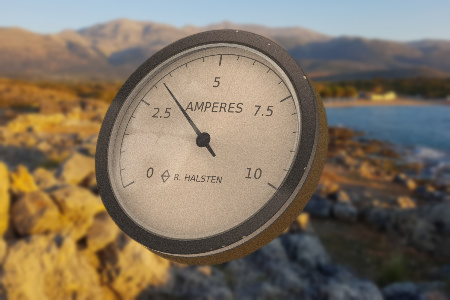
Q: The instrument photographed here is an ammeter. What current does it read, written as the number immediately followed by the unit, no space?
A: 3.25A
